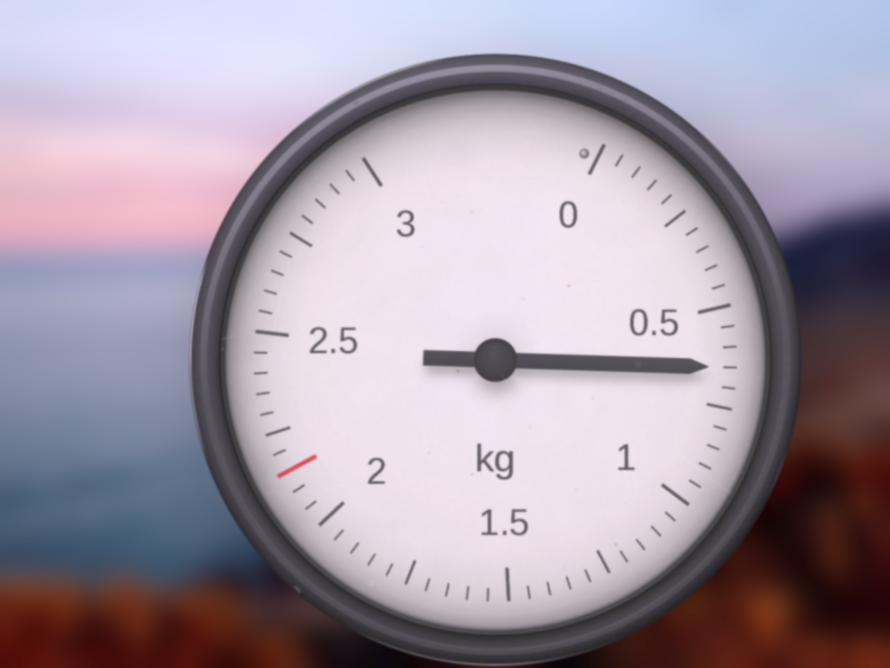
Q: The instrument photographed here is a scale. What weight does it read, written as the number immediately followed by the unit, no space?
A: 0.65kg
